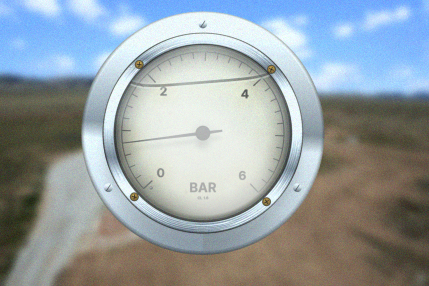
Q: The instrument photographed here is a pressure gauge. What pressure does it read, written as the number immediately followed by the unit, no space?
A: 0.8bar
